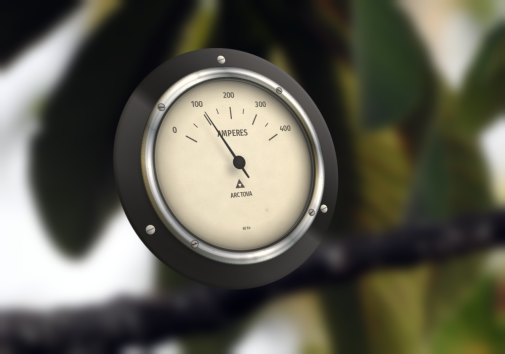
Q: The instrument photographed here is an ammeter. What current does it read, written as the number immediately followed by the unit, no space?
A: 100A
